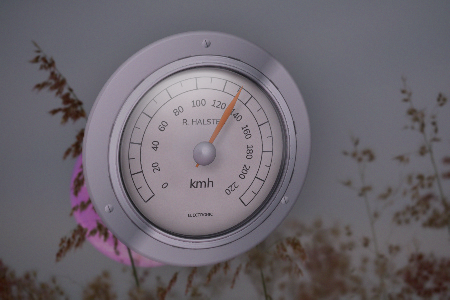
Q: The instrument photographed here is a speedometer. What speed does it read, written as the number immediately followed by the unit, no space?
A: 130km/h
